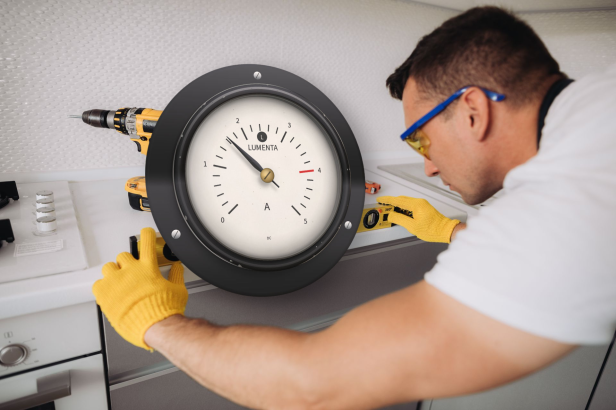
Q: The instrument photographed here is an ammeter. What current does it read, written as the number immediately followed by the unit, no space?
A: 1.6A
